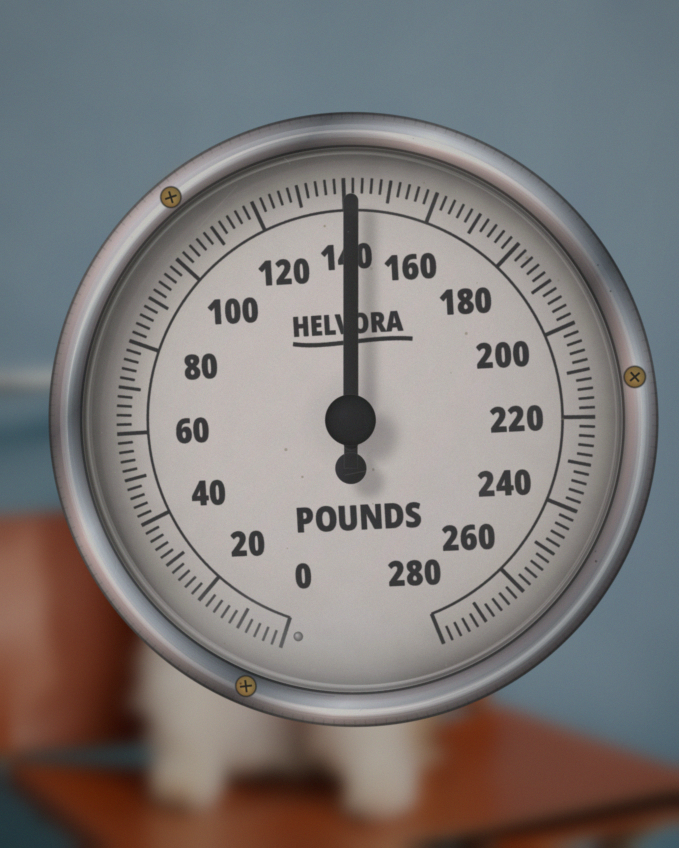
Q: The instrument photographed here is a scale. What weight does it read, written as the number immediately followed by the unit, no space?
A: 142lb
